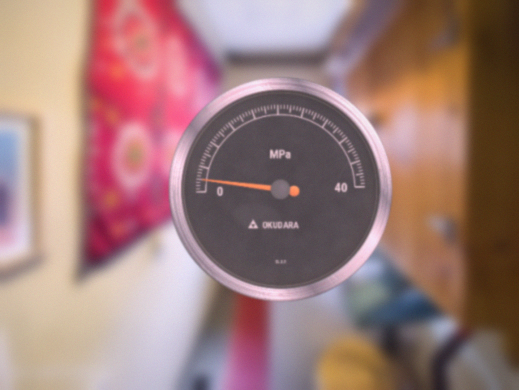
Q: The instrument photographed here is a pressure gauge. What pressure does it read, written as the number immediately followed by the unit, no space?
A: 2MPa
